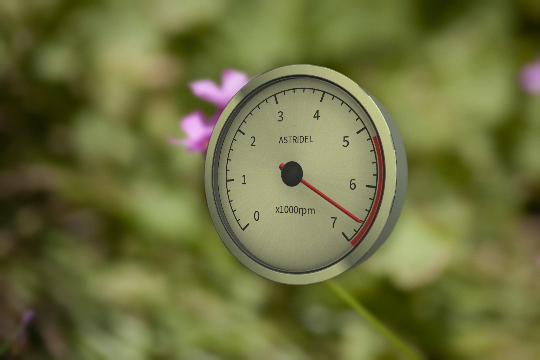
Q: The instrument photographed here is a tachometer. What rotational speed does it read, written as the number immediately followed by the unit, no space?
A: 6600rpm
